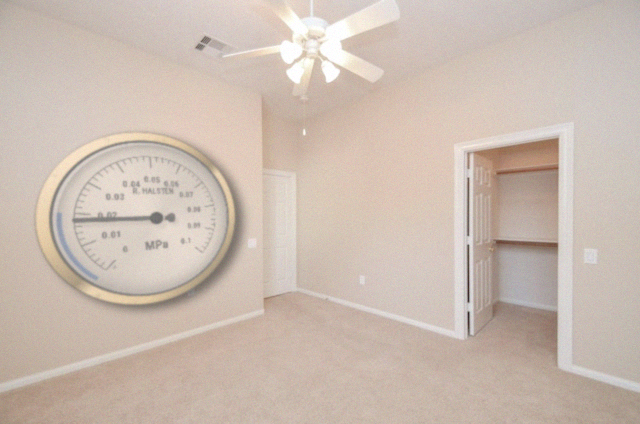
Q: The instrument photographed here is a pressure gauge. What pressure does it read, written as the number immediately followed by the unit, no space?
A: 0.018MPa
